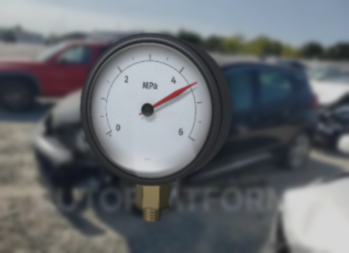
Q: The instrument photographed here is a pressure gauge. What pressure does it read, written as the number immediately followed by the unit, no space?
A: 4.5MPa
